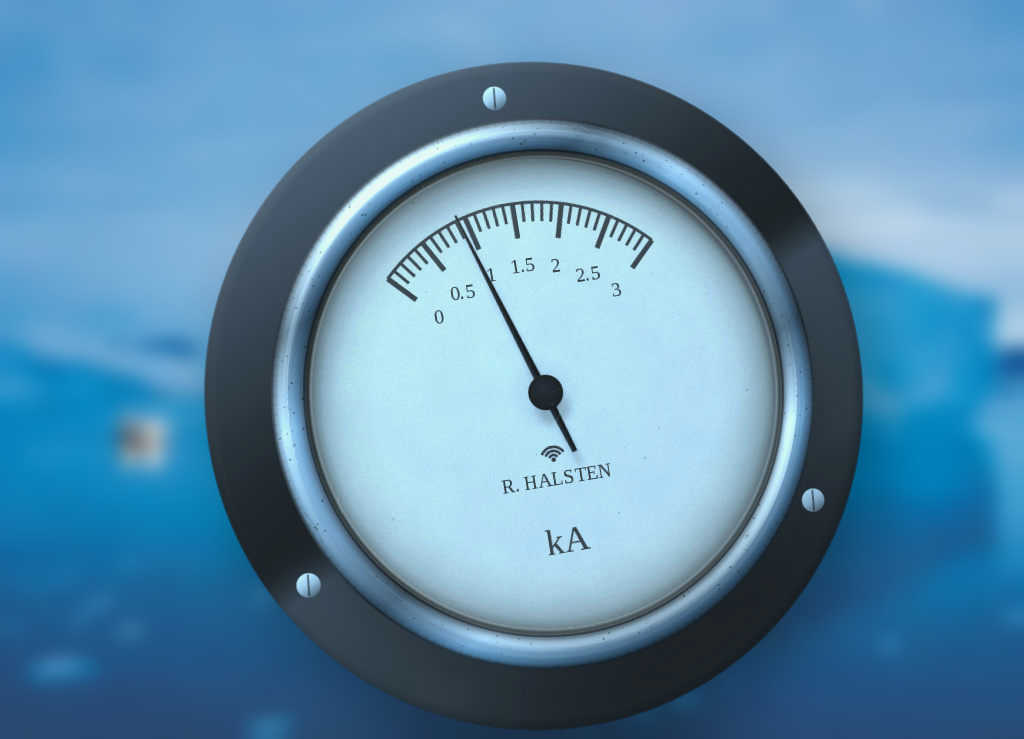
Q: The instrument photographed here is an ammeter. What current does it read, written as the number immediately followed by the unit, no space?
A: 0.9kA
